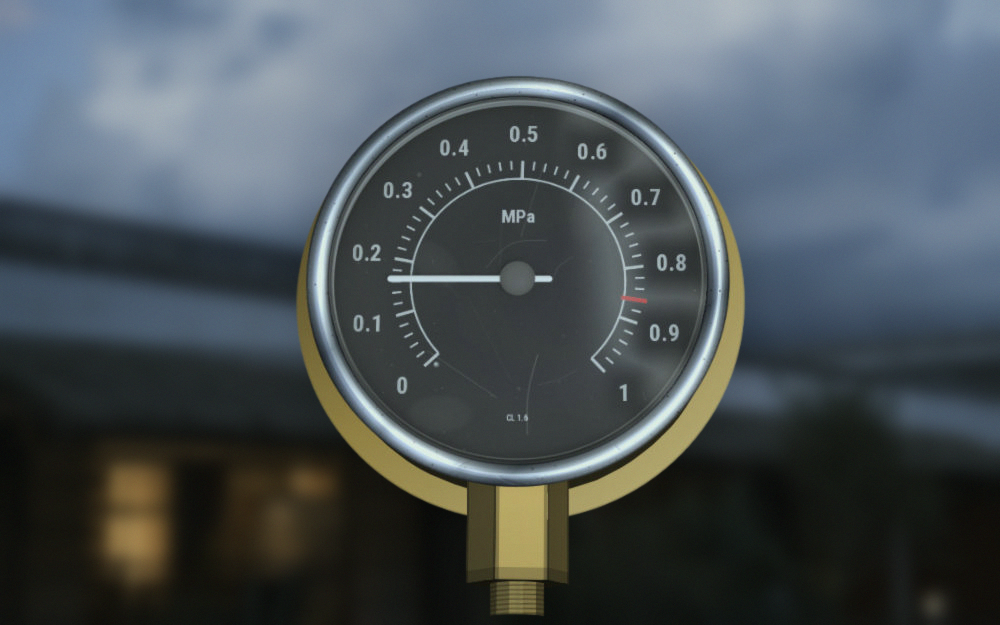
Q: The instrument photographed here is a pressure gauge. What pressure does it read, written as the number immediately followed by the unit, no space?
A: 0.16MPa
